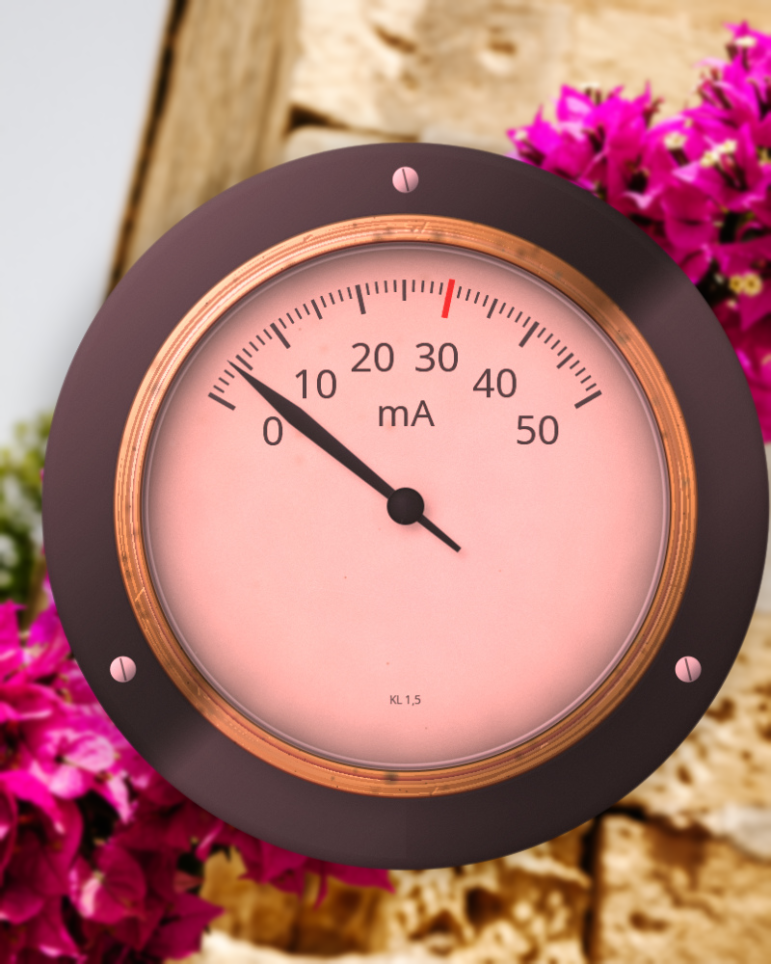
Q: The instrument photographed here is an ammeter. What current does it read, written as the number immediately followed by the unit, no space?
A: 4mA
